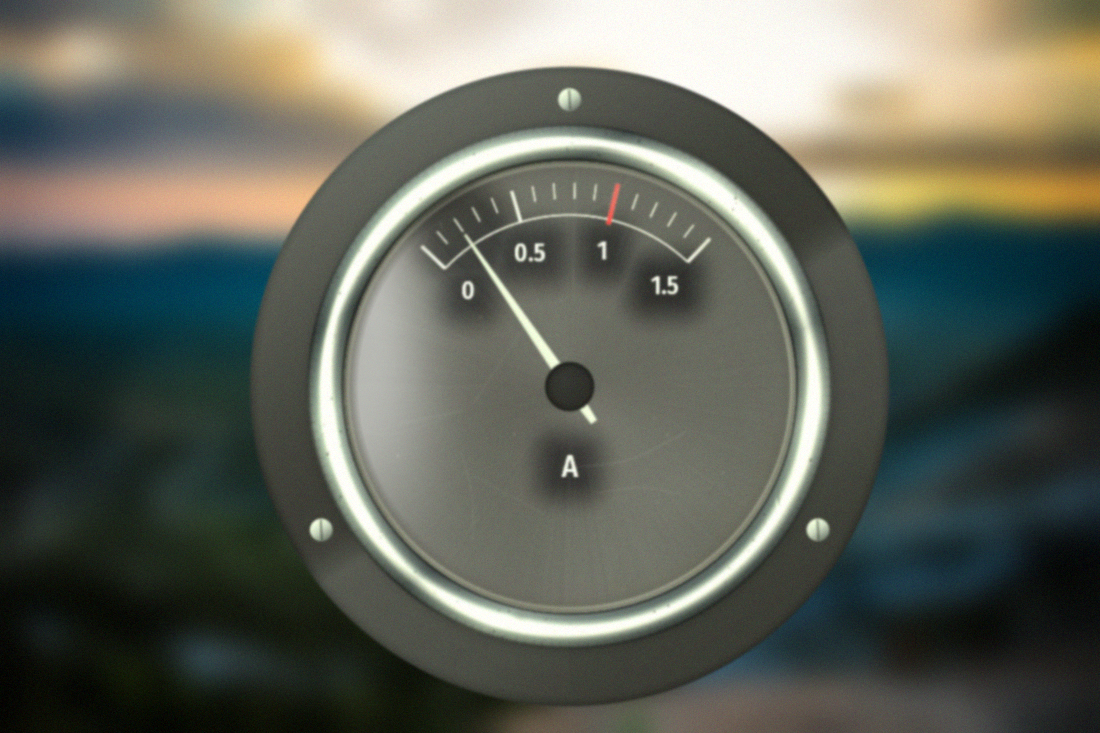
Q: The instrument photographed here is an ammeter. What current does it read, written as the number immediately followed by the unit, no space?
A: 0.2A
